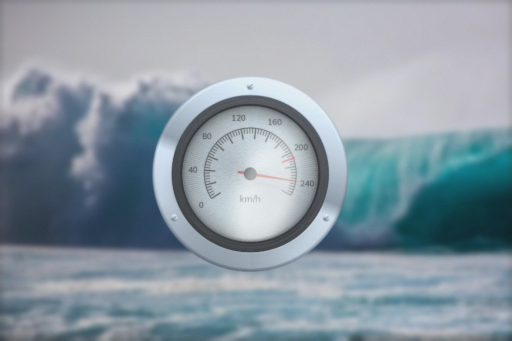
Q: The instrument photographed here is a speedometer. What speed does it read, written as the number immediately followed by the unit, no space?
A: 240km/h
